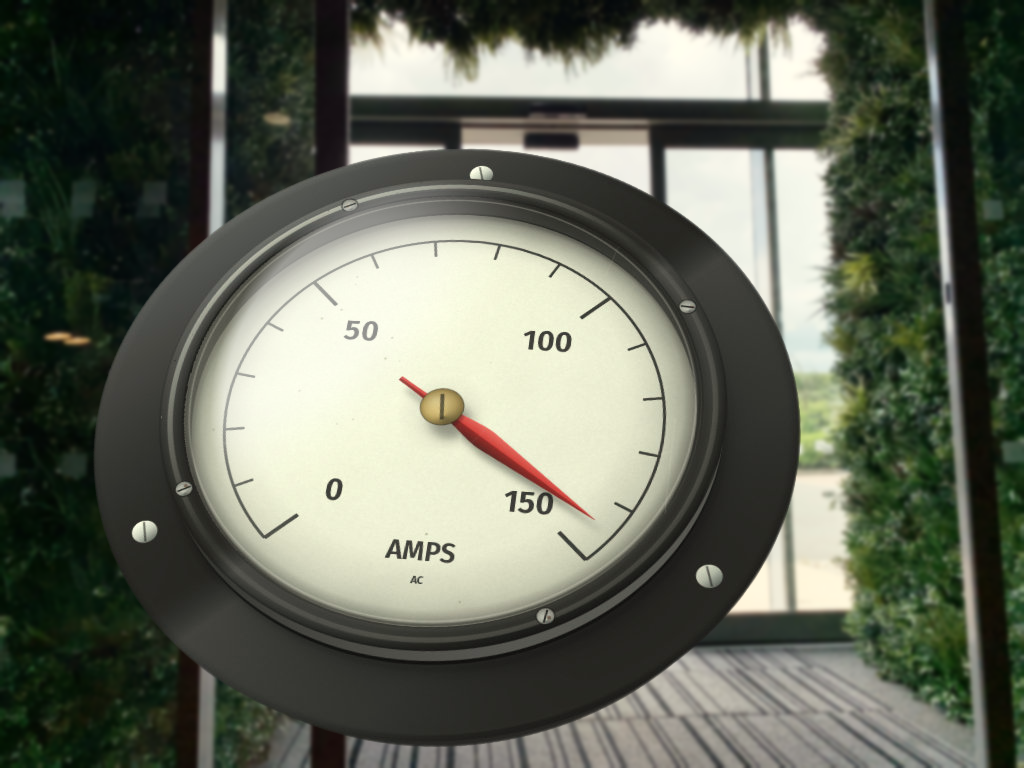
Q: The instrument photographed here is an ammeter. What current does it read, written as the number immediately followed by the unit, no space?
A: 145A
